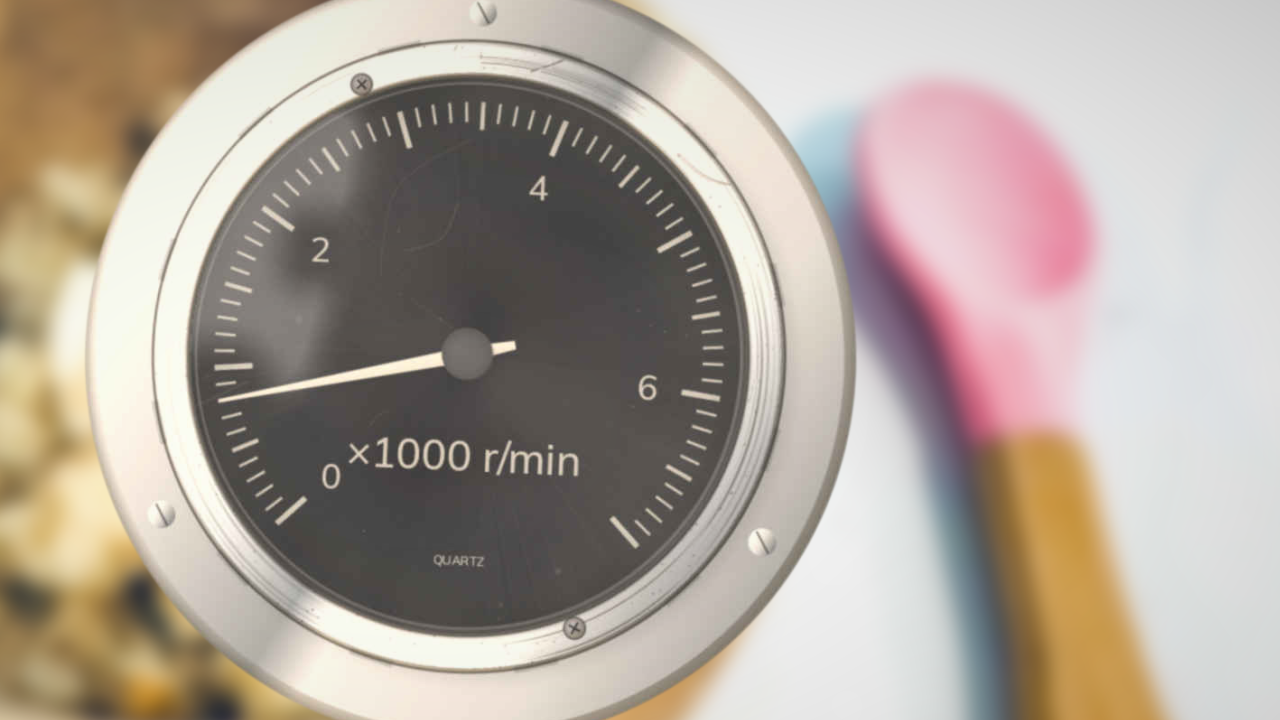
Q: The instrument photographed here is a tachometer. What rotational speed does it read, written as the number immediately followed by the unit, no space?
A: 800rpm
